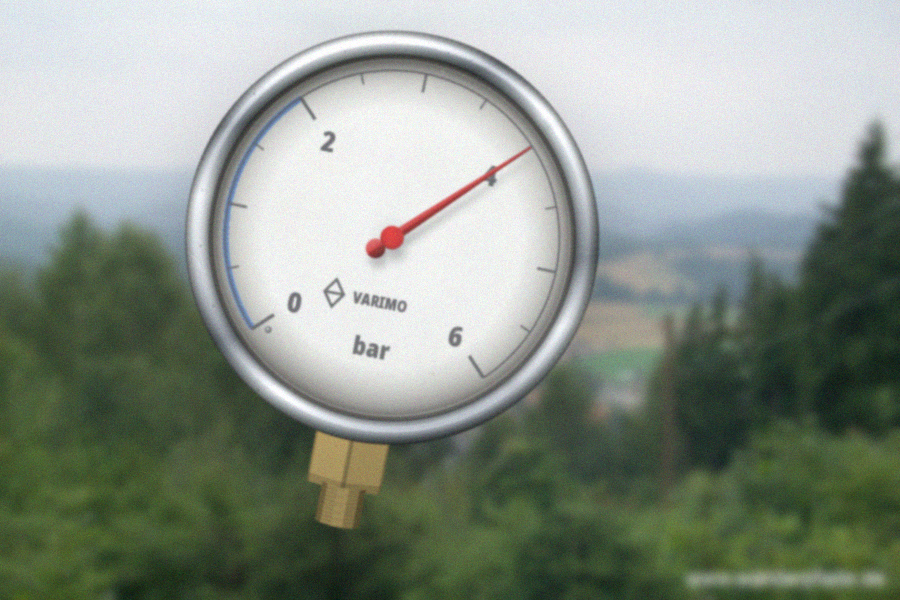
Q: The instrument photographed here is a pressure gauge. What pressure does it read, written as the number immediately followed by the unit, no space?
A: 4bar
